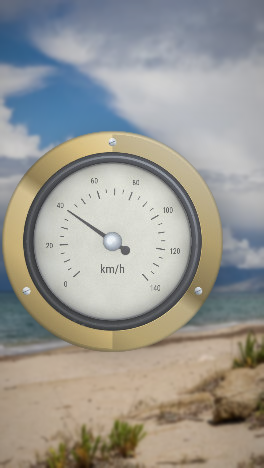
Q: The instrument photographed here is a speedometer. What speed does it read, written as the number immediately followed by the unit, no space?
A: 40km/h
